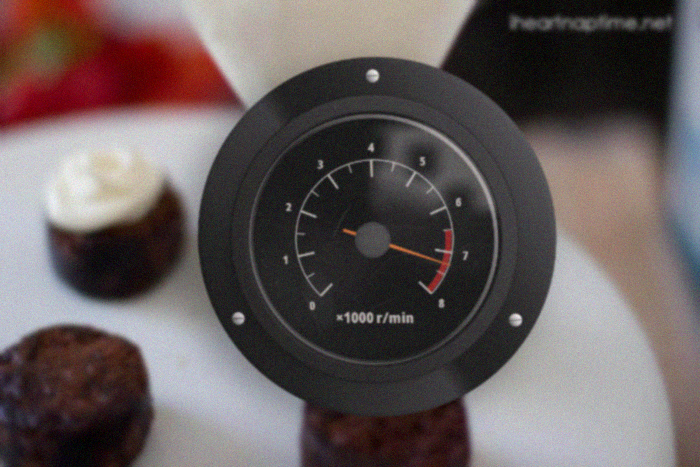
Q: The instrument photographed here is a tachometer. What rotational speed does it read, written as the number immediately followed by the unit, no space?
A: 7250rpm
